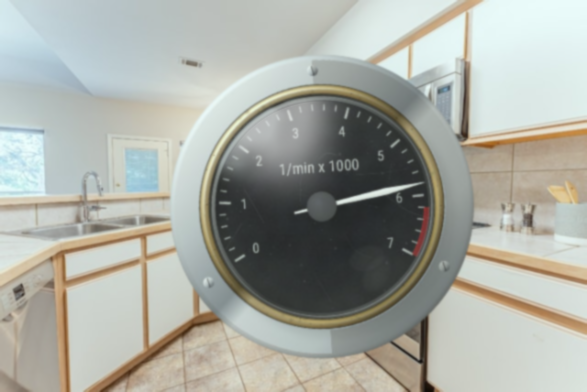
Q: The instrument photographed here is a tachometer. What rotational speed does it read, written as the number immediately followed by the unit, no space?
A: 5800rpm
